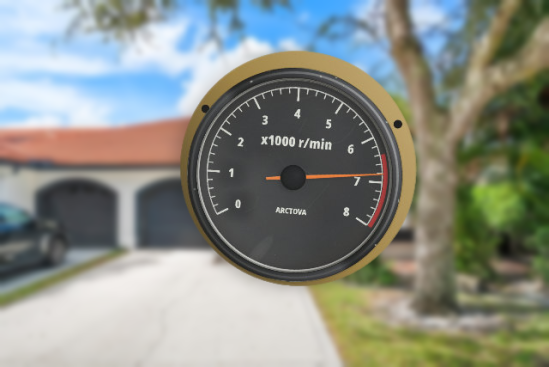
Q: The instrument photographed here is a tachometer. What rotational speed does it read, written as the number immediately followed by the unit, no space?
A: 6800rpm
